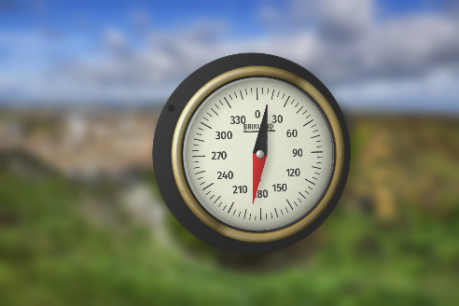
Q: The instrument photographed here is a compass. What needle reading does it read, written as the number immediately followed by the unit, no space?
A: 190°
